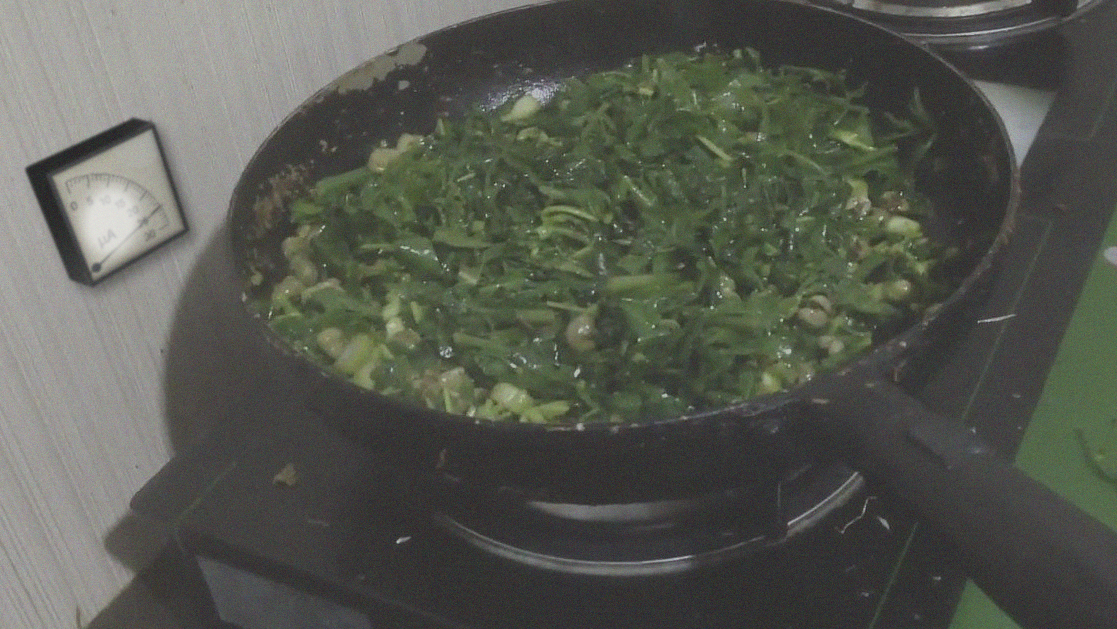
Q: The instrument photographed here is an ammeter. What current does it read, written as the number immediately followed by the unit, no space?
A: 25µA
